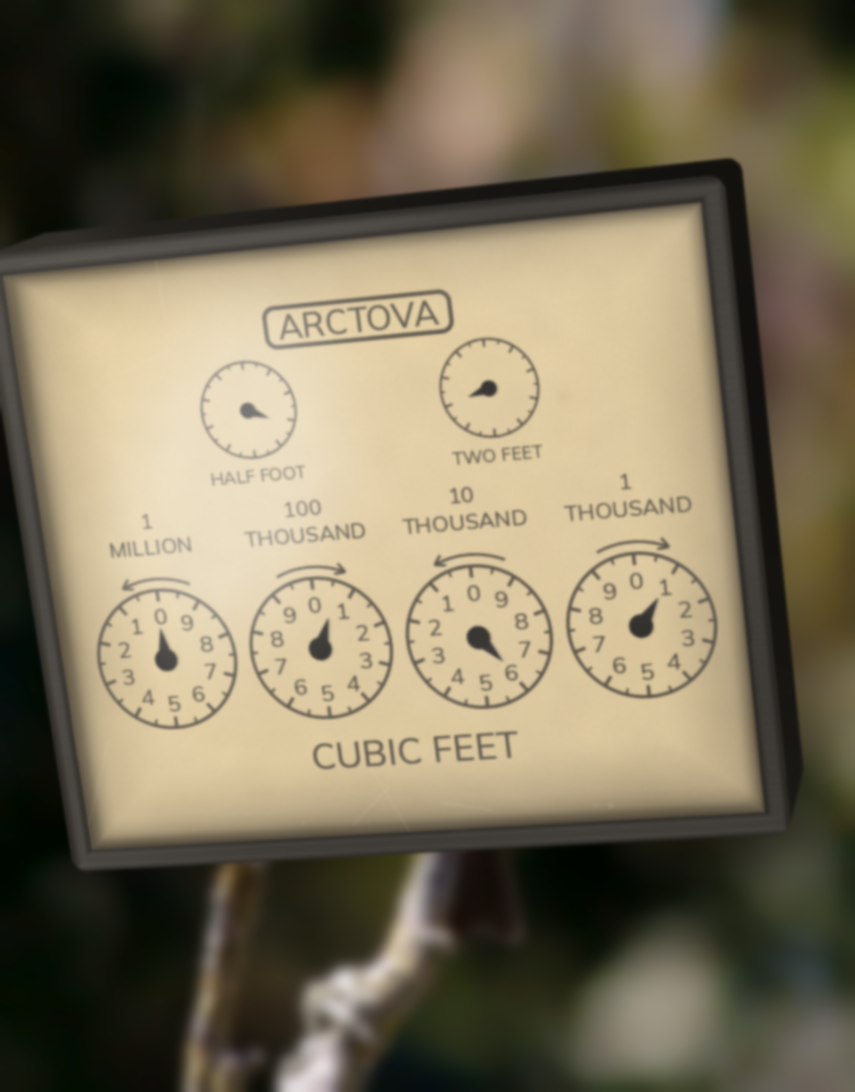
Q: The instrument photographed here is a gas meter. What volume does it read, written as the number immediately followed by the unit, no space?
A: 6100ft³
